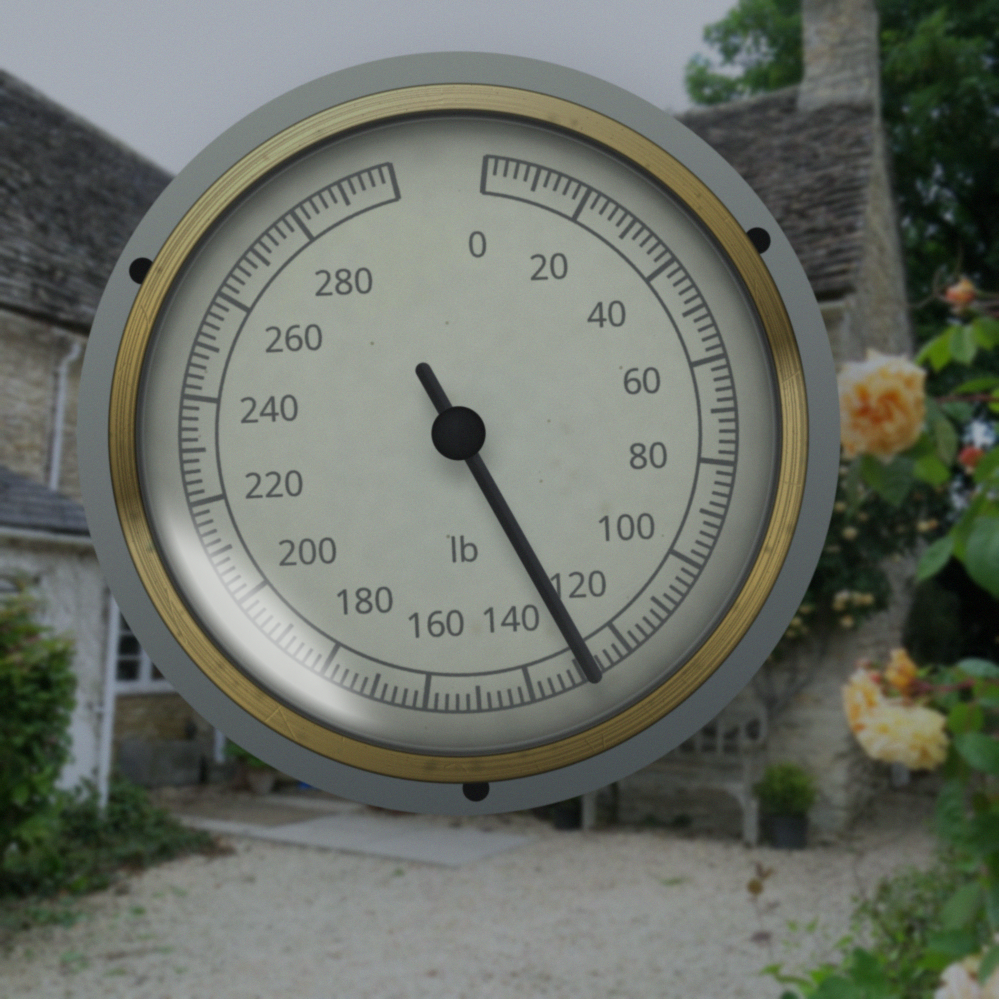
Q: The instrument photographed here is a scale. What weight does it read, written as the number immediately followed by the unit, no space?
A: 128lb
